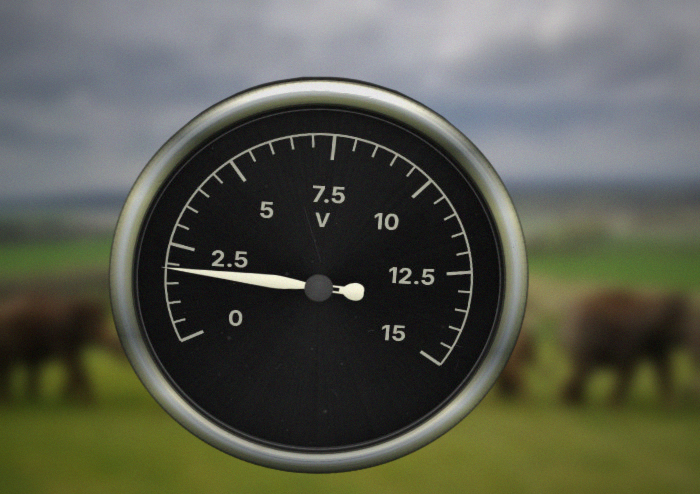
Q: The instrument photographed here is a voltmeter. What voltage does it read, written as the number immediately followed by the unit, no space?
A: 2V
